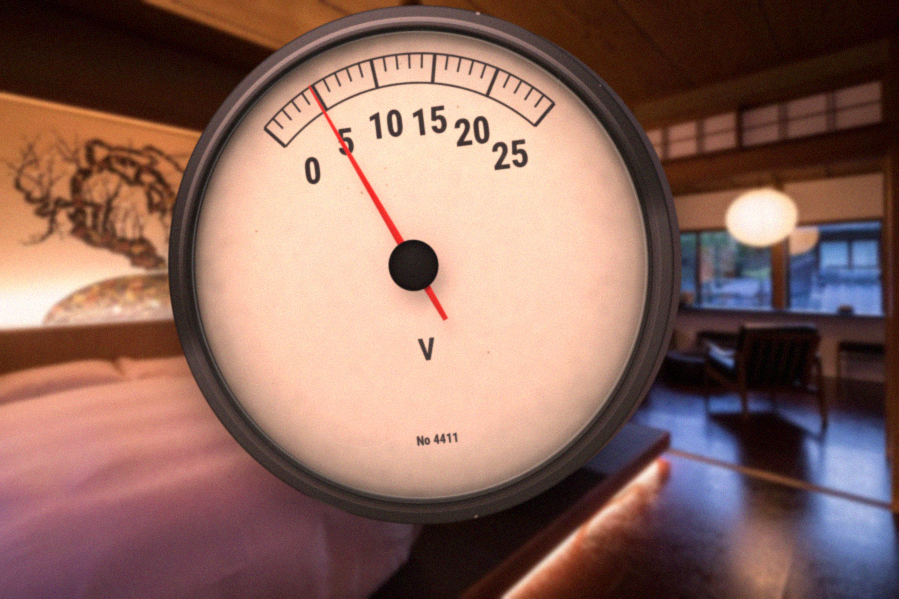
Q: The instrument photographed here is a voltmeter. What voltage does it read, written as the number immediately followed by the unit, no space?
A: 5V
